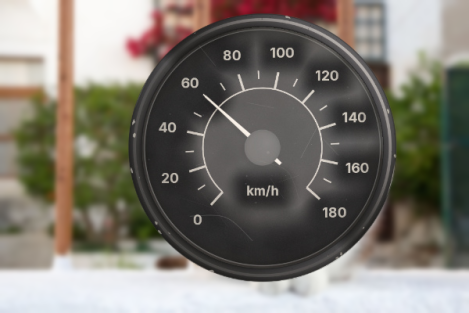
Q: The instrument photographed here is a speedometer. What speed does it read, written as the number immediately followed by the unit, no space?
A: 60km/h
